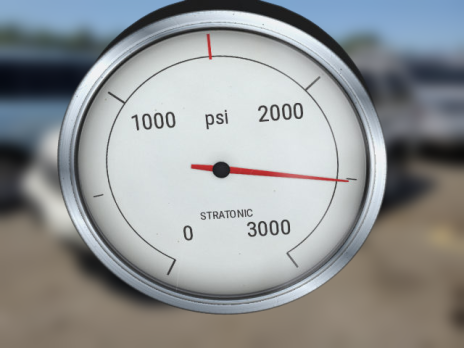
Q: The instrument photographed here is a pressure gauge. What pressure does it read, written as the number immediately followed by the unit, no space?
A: 2500psi
